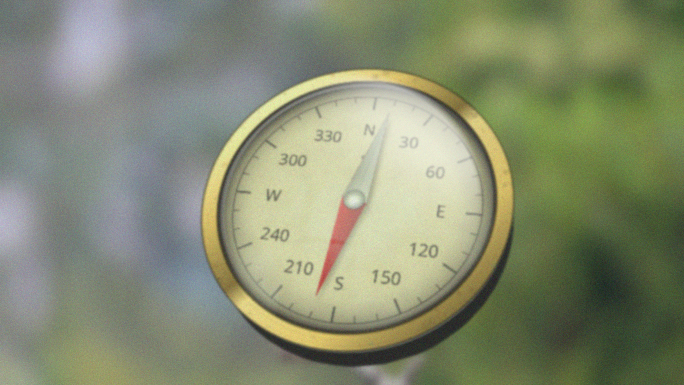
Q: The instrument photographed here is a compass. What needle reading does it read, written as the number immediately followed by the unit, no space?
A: 190°
